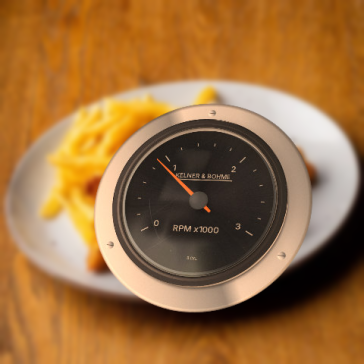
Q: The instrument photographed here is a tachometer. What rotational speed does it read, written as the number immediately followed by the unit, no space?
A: 900rpm
